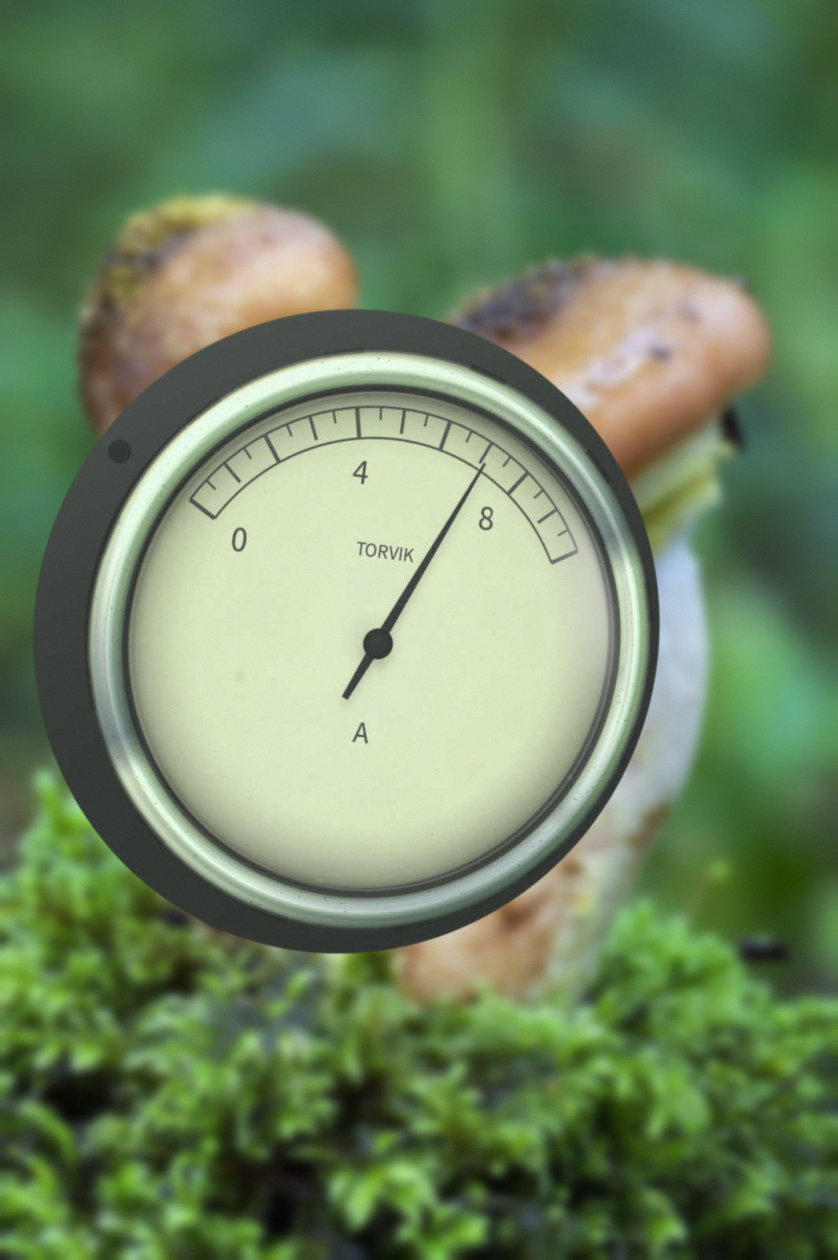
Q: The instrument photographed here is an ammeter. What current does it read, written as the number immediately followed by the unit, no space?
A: 7A
